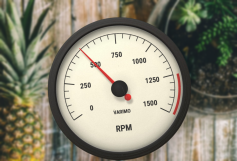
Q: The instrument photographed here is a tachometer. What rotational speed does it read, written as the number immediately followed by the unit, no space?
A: 500rpm
